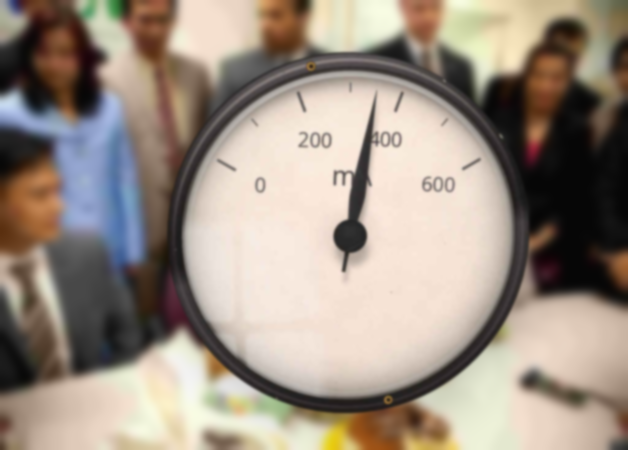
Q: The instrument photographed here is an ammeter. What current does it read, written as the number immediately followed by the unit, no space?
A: 350mA
